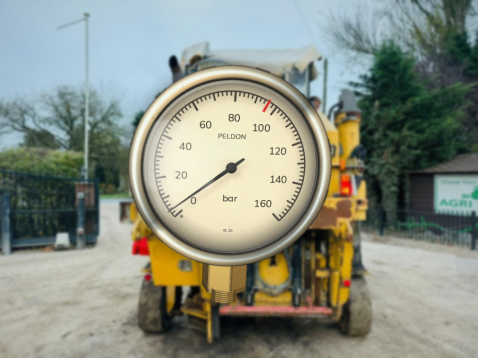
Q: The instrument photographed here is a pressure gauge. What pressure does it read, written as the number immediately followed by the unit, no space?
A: 4bar
